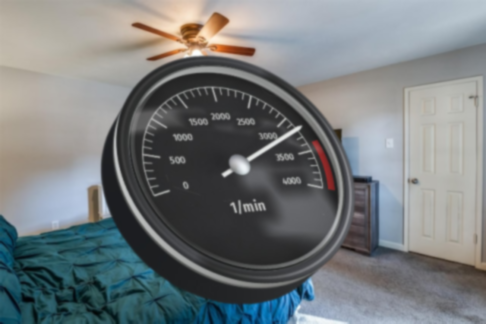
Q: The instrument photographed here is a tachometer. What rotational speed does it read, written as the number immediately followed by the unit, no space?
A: 3200rpm
